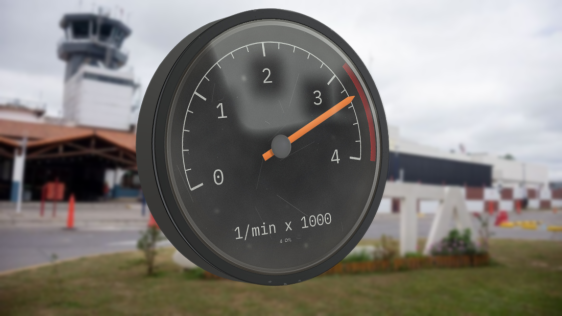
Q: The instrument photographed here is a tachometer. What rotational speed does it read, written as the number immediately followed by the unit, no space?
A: 3300rpm
